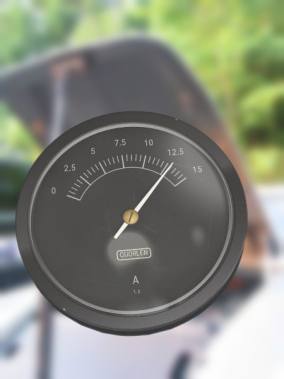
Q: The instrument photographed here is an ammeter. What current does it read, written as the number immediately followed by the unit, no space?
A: 13A
